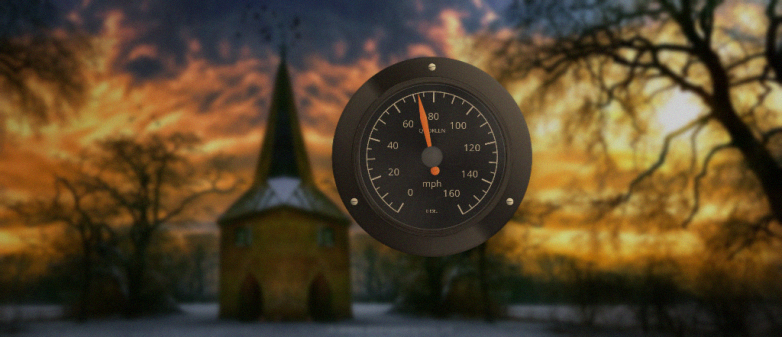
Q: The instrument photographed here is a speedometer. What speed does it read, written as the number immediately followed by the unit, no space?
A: 72.5mph
